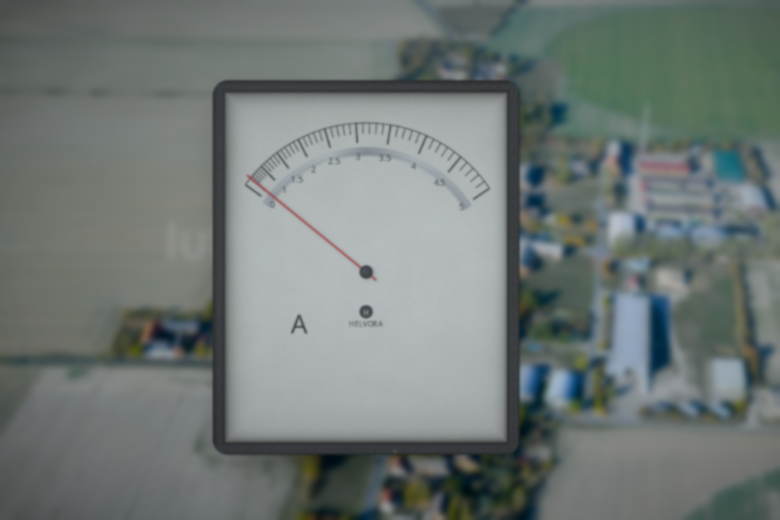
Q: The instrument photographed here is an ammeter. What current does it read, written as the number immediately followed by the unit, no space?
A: 0.5A
